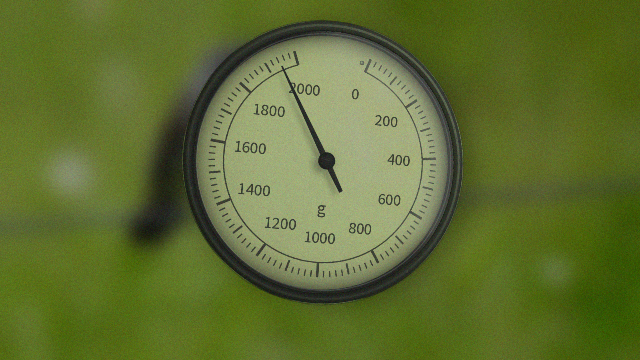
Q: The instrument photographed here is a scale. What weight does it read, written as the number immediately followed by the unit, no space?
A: 1940g
